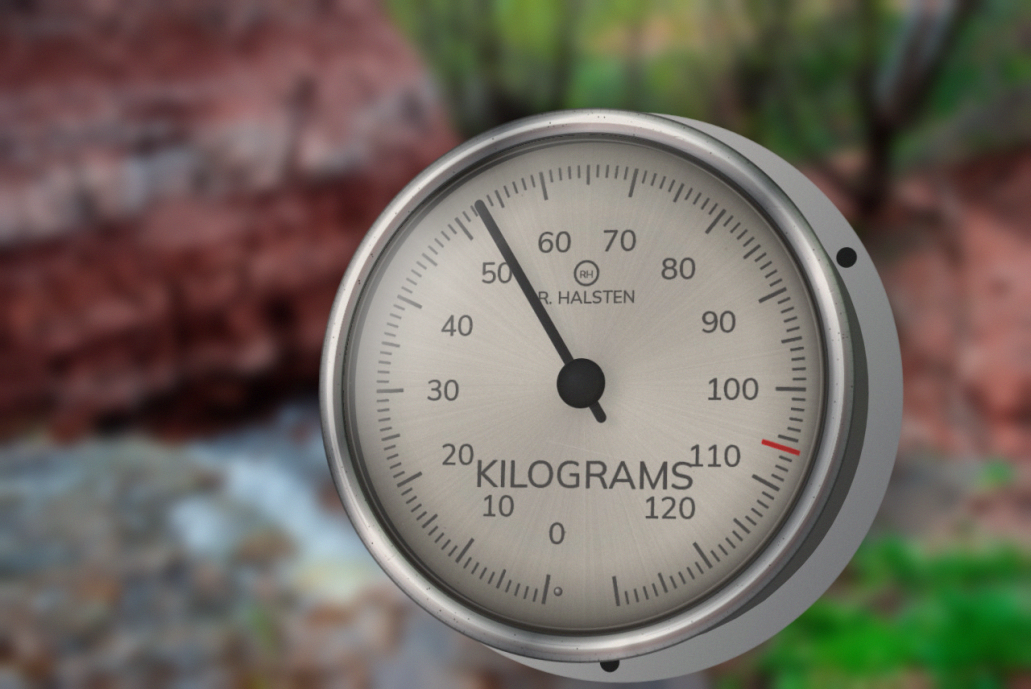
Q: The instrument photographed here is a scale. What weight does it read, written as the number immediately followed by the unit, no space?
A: 53kg
